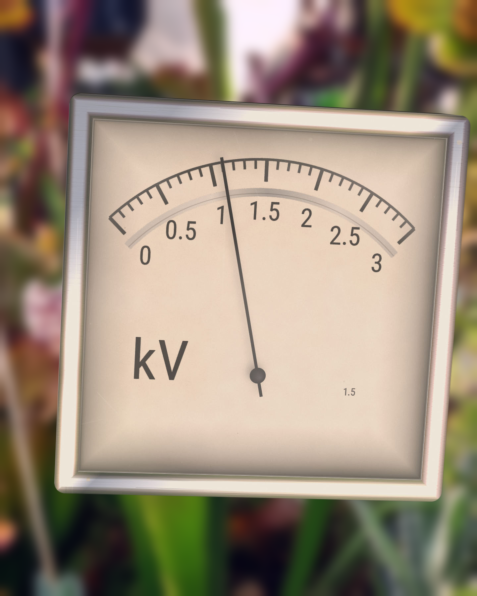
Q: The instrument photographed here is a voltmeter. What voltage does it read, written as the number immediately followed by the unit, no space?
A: 1.1kV
